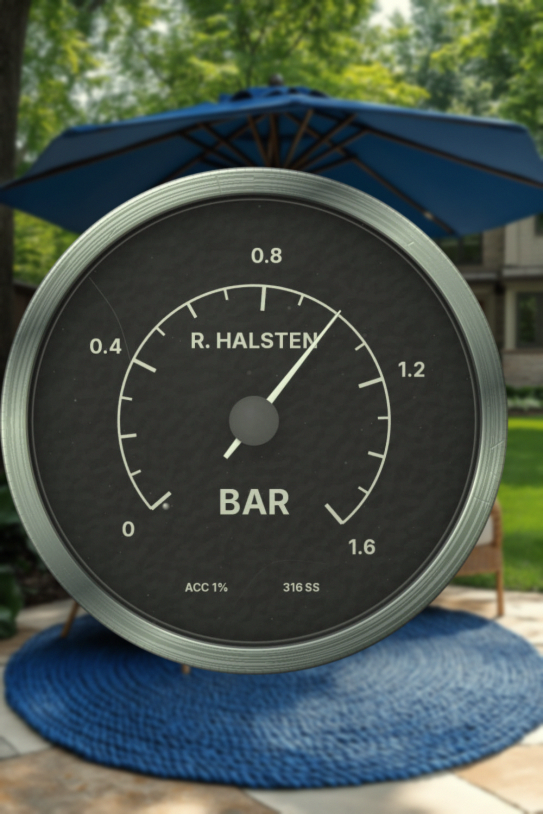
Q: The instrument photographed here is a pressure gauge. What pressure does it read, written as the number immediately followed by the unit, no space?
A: 1bar
